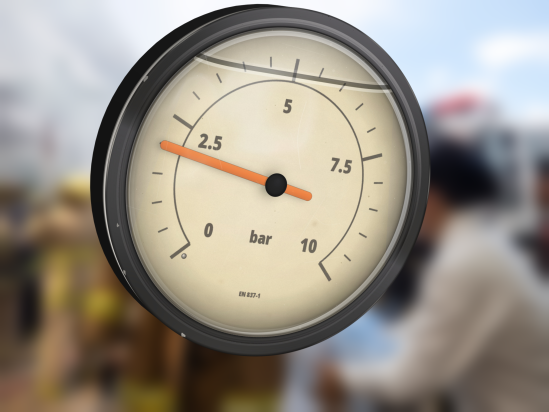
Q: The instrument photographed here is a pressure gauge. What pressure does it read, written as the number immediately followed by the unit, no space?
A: 2bar
